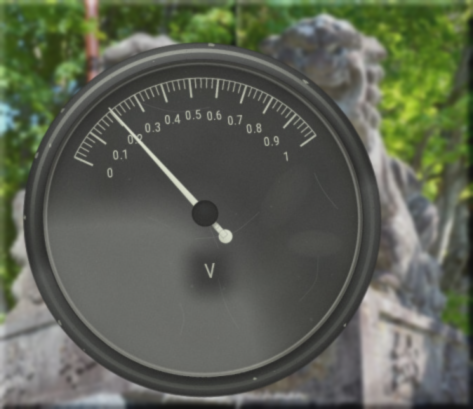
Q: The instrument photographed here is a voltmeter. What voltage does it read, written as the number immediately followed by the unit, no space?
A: 0.2V
